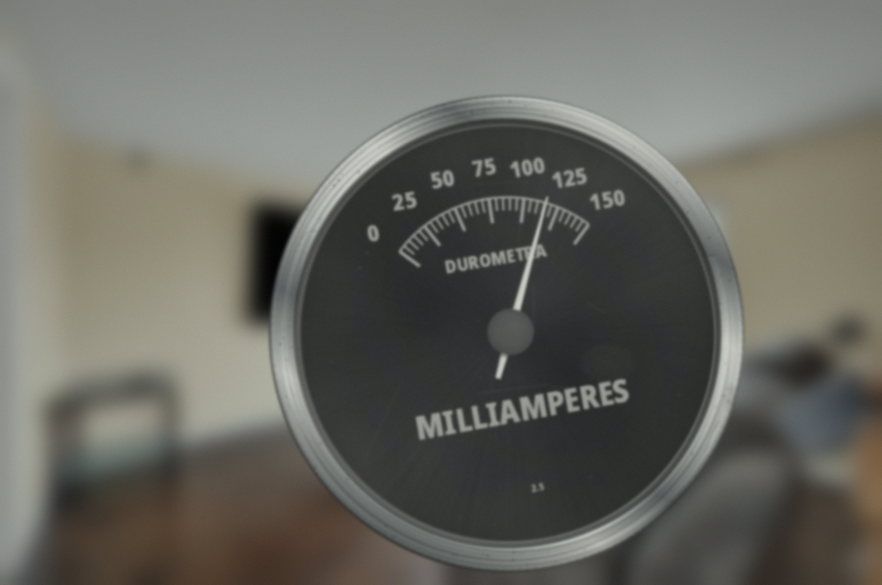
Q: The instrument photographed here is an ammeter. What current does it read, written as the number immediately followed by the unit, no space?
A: 115mA
